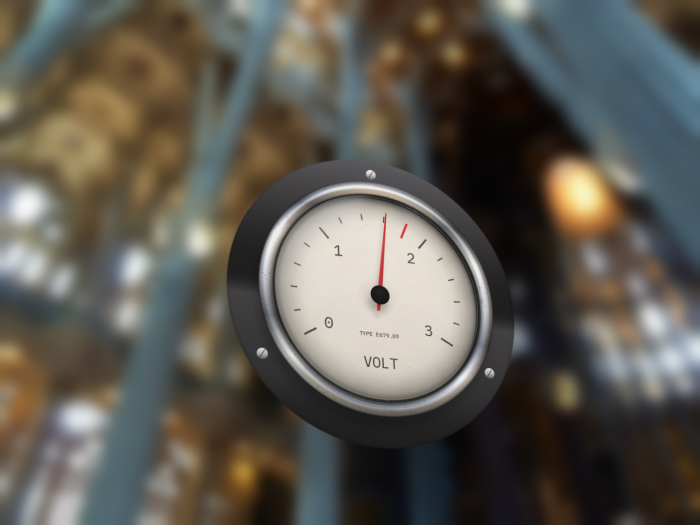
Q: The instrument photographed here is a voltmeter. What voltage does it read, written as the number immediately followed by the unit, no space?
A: 1.6V
